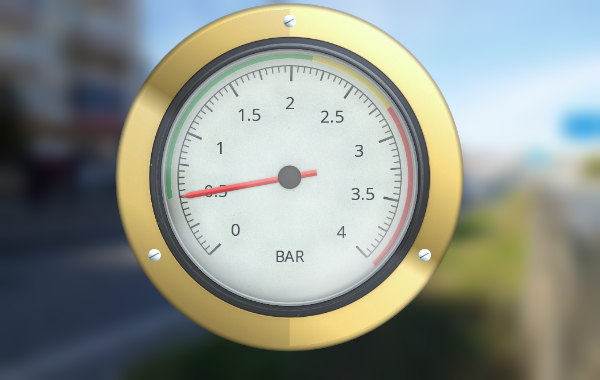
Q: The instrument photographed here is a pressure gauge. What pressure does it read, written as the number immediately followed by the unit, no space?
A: 0.5bar
